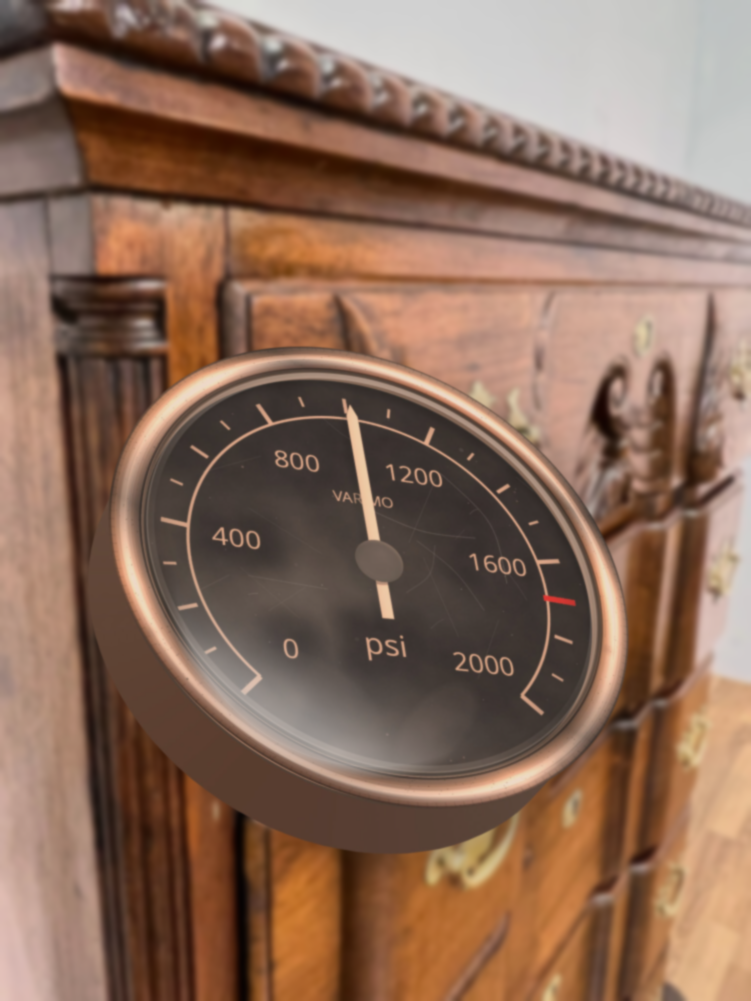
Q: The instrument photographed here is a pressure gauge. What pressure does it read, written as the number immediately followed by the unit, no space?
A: 1000psi
